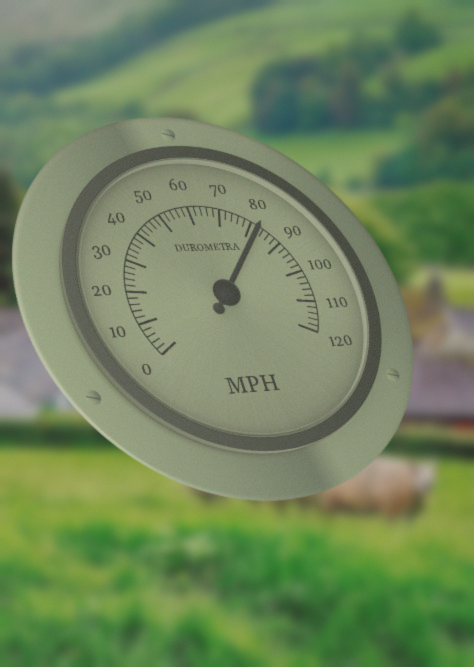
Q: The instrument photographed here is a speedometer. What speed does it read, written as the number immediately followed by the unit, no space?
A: 82mph
